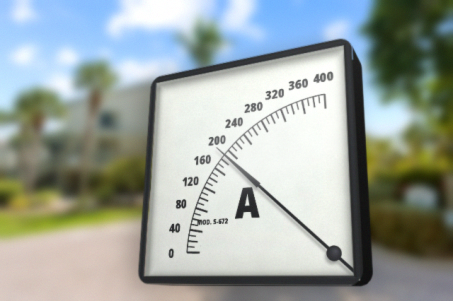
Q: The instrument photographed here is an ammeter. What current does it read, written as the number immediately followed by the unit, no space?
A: 190A
